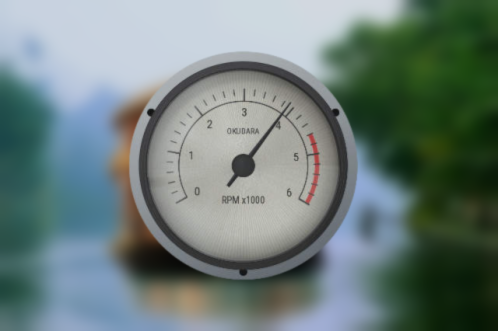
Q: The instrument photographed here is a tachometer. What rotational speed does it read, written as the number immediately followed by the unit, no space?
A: 3900rpm
